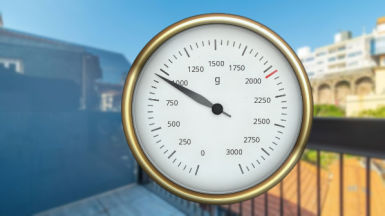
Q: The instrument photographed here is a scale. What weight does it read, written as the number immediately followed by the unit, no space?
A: 950g
